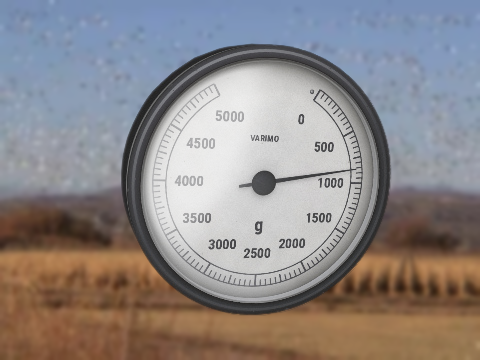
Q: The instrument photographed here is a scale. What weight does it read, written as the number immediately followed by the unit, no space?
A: 850g
